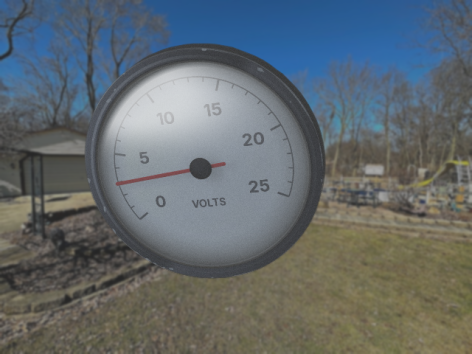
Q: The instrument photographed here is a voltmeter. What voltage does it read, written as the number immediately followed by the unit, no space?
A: 3V
